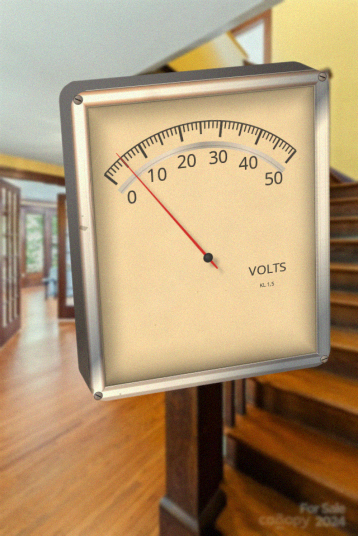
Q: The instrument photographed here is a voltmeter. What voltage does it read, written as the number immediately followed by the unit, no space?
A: 5V
